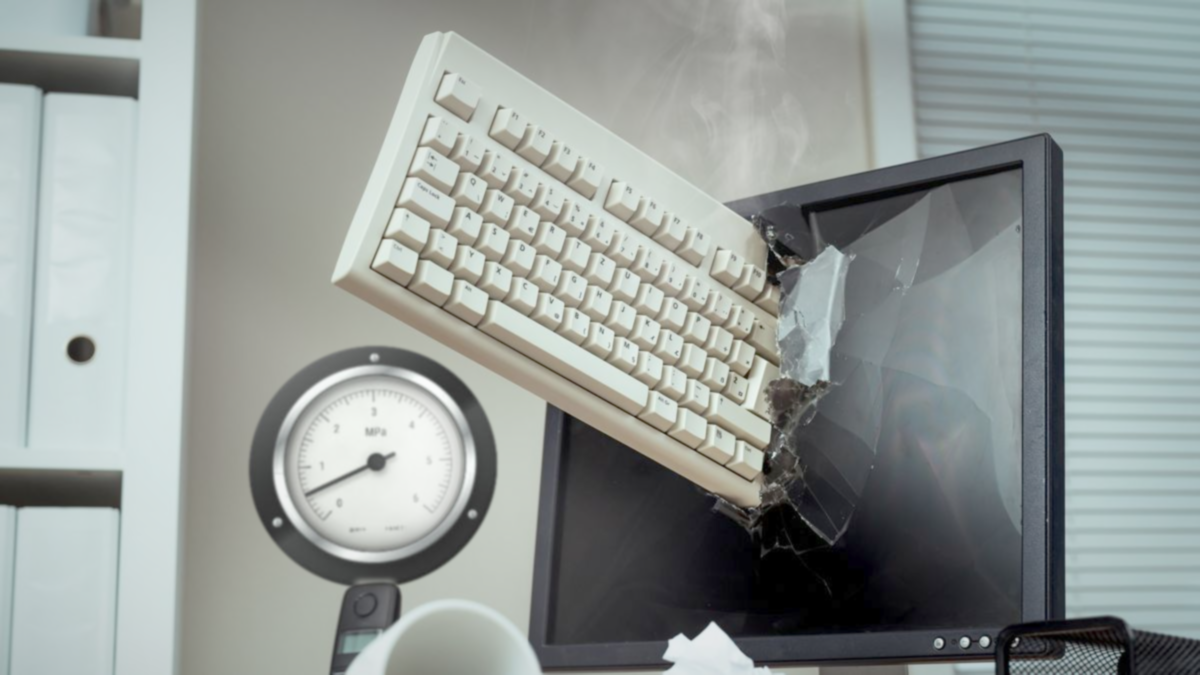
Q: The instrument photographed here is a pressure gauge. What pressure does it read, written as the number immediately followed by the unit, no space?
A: 0.5MPa
